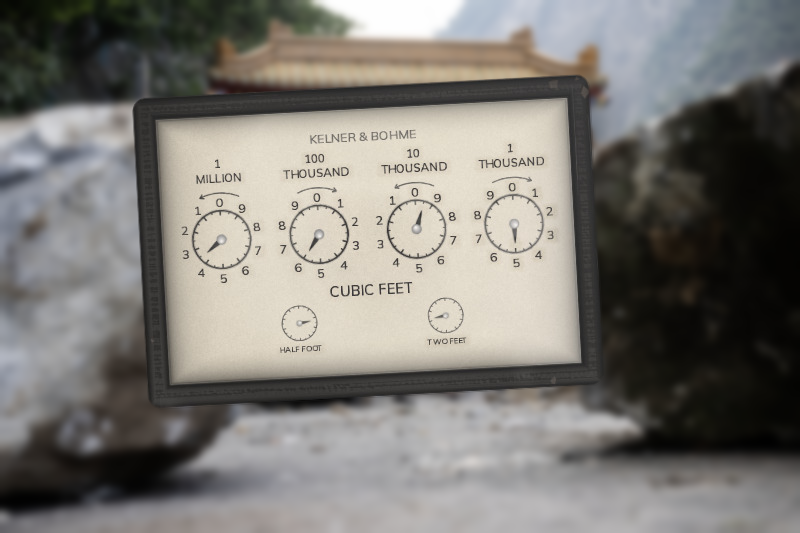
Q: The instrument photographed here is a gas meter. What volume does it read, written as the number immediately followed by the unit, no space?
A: 359500ft³
